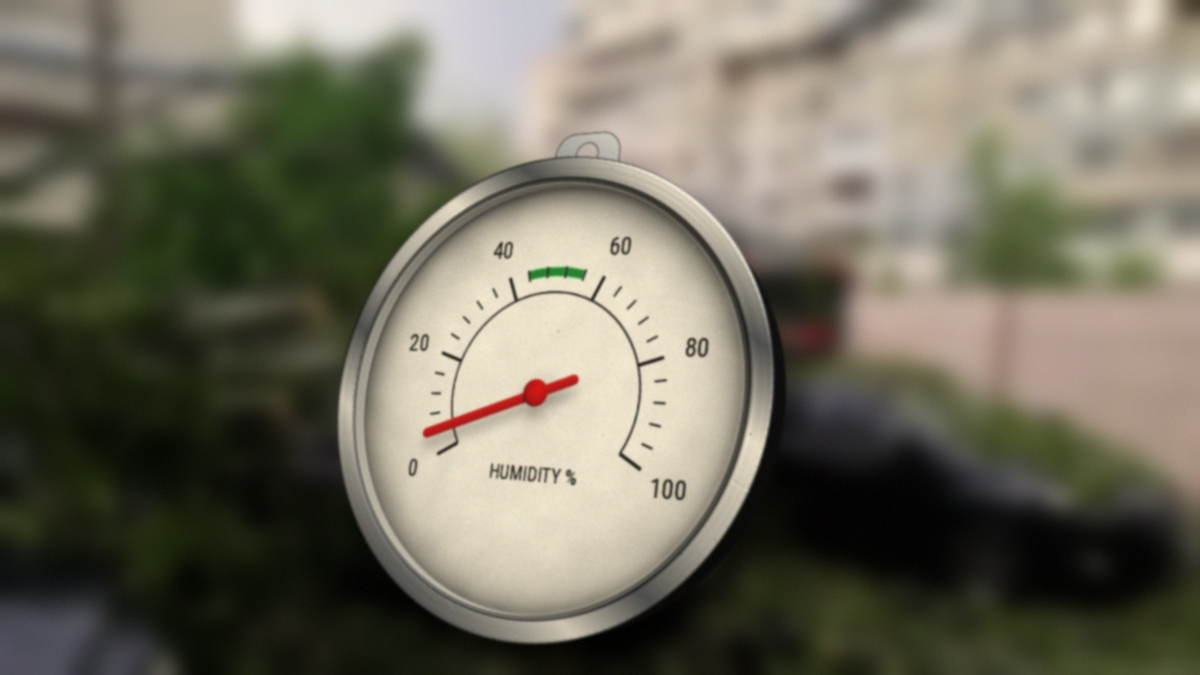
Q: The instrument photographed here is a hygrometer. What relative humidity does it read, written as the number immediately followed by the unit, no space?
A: 4%
